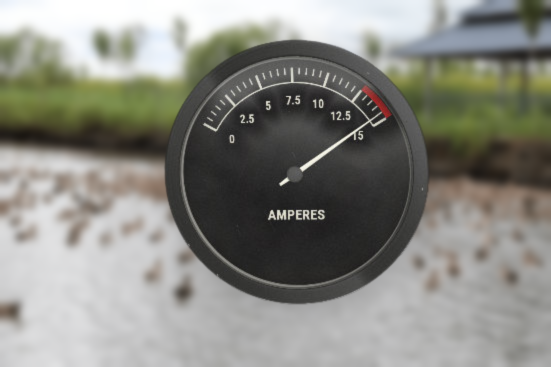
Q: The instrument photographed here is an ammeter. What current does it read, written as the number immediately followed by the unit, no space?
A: 14.5A
